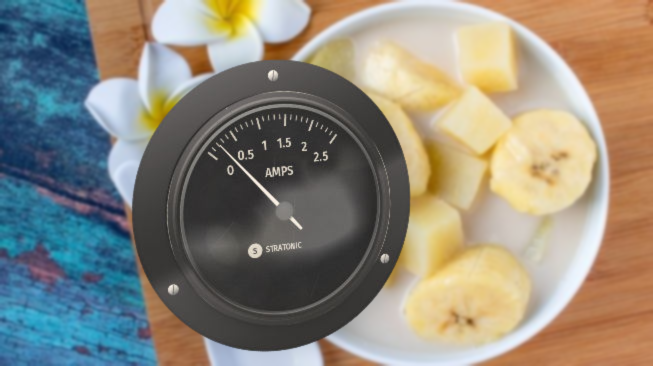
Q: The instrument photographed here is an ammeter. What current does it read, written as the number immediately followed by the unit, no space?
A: 0.2A
